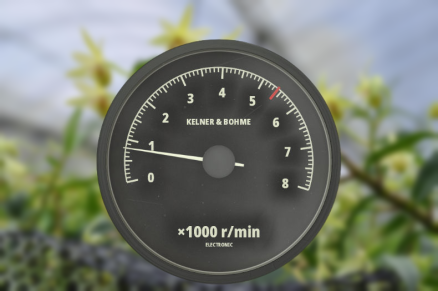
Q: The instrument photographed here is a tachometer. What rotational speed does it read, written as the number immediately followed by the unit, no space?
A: 800rpm
